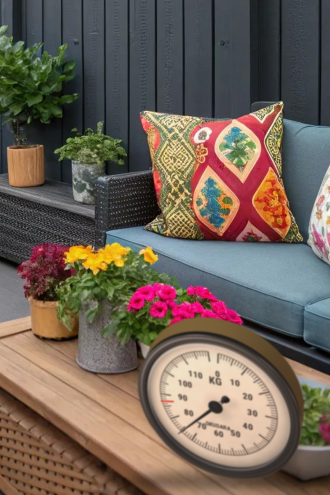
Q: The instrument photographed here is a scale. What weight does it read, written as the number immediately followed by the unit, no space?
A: 75kg
